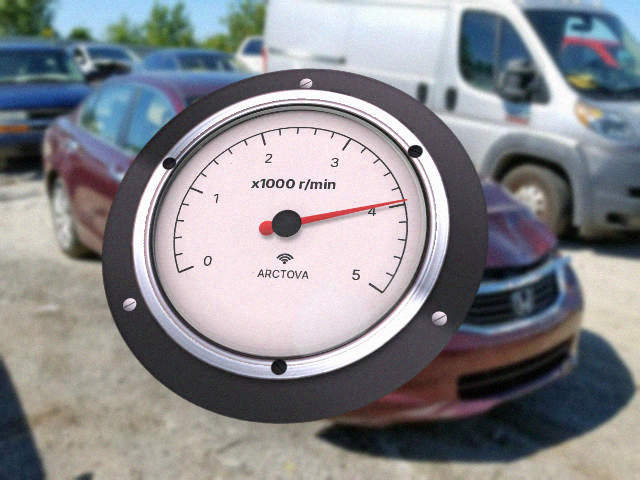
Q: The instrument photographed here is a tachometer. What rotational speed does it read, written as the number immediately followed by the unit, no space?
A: 4000rpm
